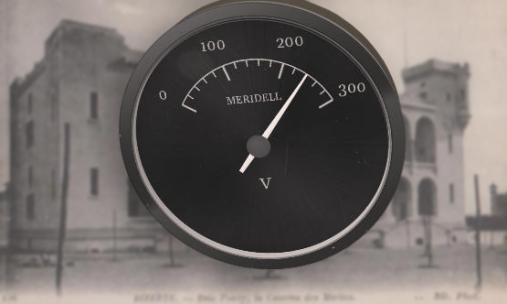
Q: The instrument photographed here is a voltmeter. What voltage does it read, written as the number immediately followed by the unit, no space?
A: 240V
